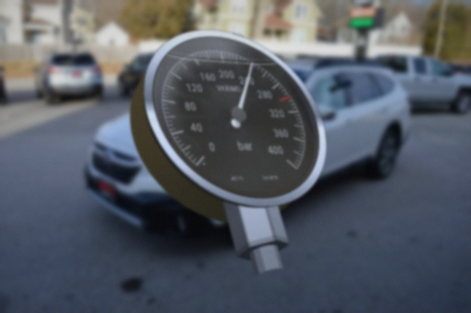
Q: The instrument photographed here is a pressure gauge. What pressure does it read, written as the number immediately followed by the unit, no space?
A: 240bar
